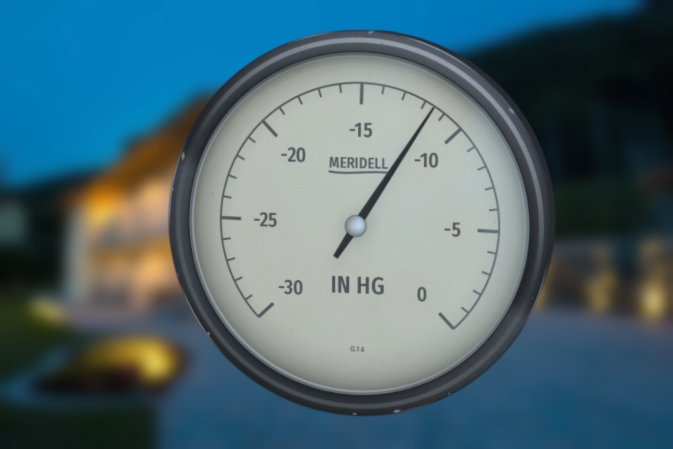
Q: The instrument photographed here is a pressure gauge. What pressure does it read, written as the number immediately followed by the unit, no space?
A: -11.5inHg
